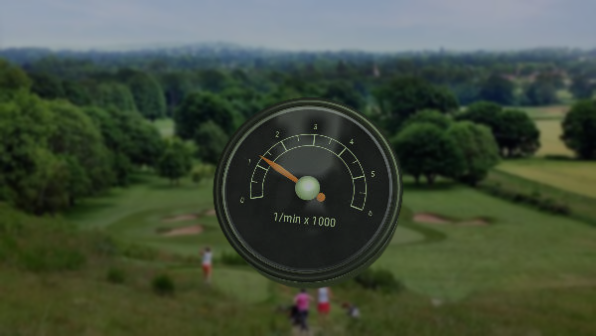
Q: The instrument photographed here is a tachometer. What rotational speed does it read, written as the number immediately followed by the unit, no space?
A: 1250rpm
